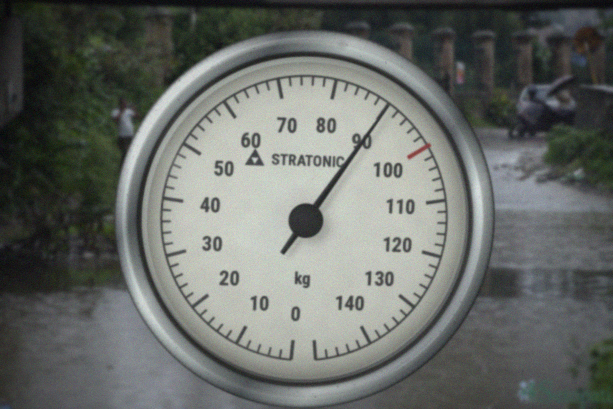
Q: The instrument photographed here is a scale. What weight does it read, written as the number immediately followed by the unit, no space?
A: 90kg
